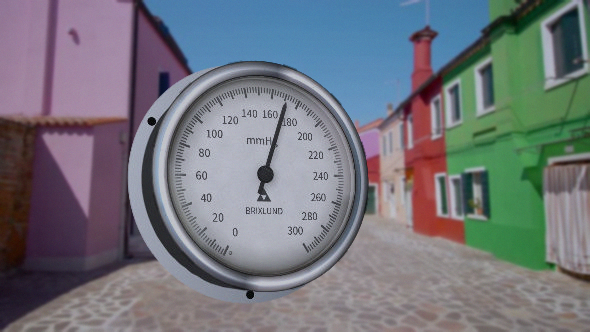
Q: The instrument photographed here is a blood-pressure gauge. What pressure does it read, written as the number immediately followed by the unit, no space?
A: 170mmHg
